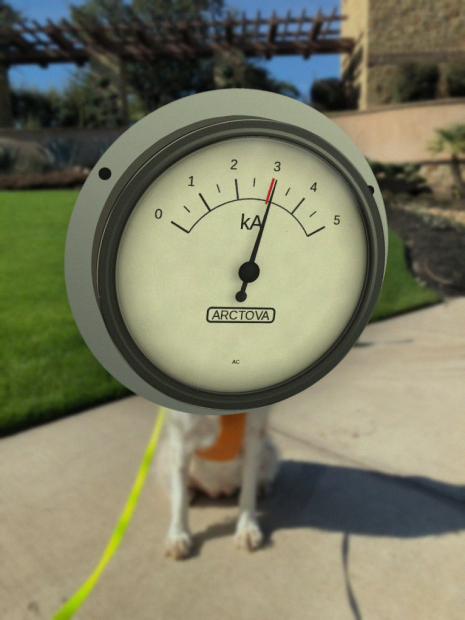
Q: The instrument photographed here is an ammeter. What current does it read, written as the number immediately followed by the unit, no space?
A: 3kA
